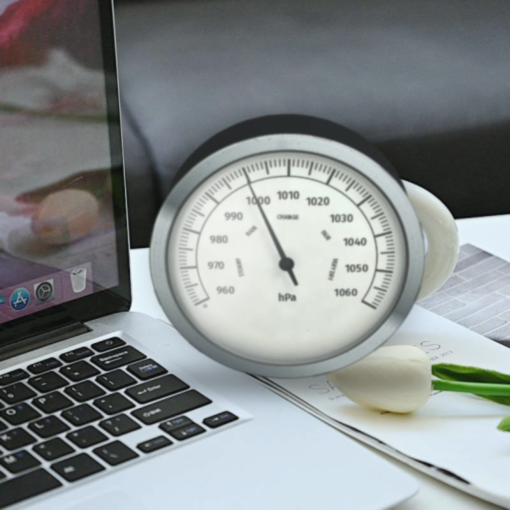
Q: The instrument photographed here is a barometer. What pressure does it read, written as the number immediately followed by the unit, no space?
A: 1000hPa
